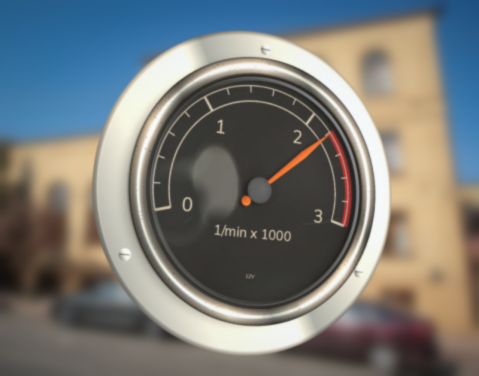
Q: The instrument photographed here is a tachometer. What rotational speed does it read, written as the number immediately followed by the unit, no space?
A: 2200rpm
